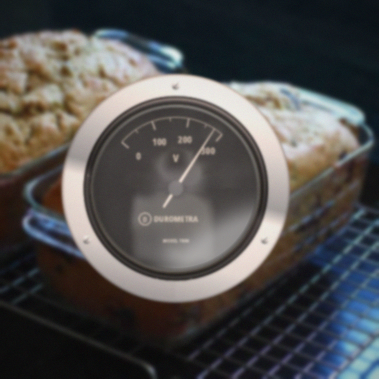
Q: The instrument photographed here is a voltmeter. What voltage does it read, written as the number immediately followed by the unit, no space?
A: 275V
